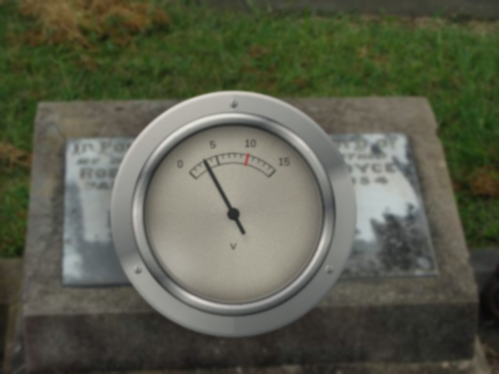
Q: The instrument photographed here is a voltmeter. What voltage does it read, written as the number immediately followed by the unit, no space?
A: 3V
